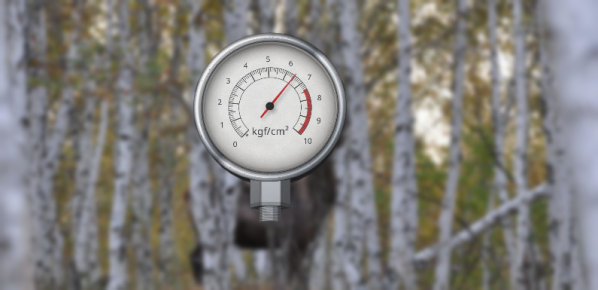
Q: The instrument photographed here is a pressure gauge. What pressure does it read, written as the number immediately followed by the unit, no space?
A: 6.5kg/cm²
